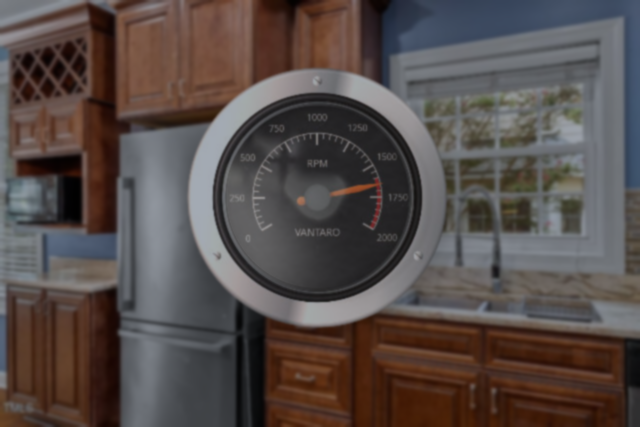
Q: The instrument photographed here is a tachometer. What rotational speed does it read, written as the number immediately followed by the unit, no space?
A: 1650rpm
